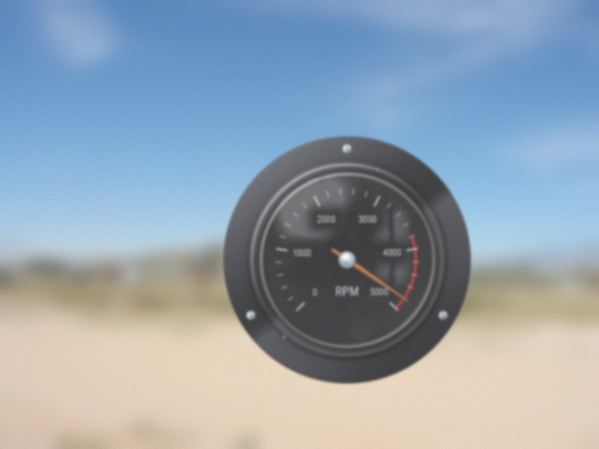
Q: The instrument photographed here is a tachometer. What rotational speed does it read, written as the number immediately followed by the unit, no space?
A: 4800rpm
